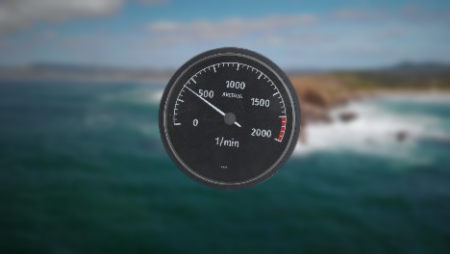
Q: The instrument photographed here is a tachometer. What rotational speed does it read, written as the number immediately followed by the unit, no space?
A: 400rpm
